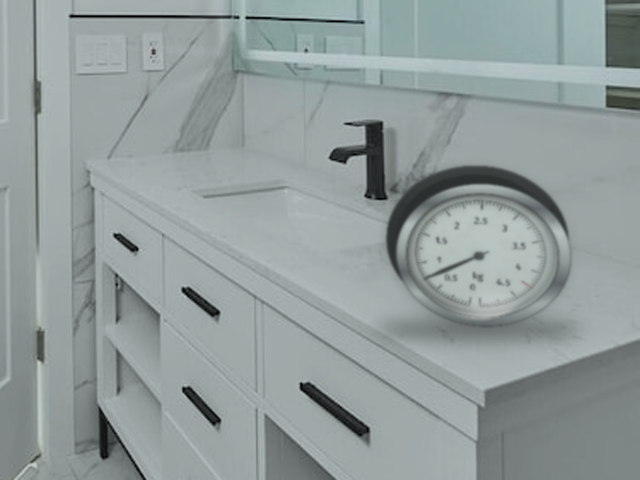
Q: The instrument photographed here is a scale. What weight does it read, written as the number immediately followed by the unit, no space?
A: 0.75kg
